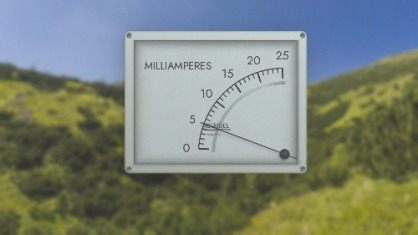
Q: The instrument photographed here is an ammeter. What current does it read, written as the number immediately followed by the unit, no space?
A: 5mA
